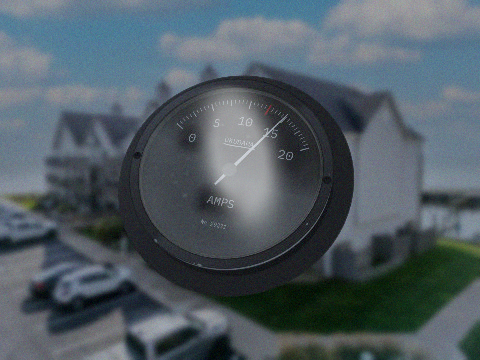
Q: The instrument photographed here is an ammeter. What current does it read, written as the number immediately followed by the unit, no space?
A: 15A
